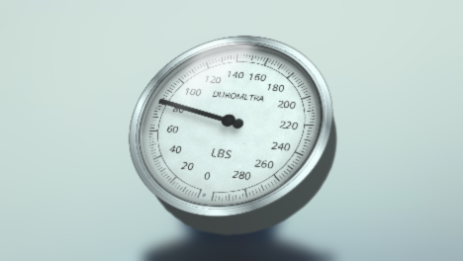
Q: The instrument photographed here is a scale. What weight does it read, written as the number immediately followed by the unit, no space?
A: 80lb
